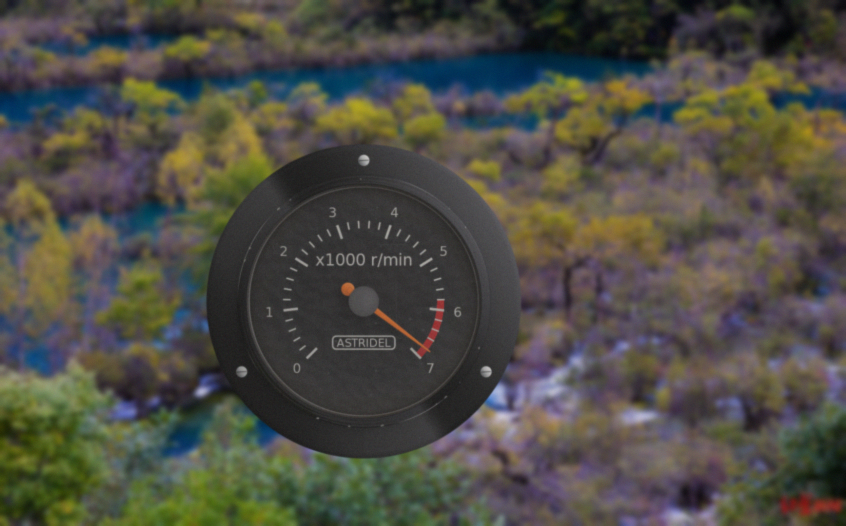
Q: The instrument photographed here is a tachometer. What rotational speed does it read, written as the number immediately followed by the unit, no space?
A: 6800rpm
